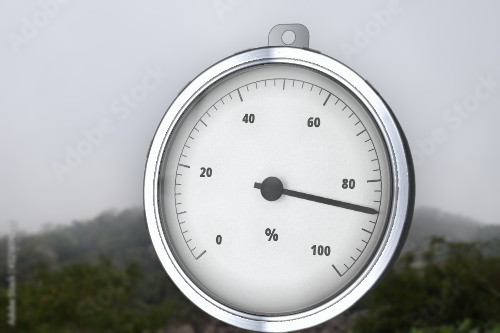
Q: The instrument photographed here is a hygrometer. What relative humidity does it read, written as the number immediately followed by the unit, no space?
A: 86%
